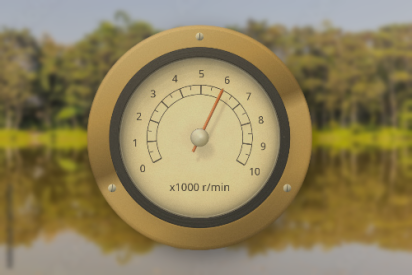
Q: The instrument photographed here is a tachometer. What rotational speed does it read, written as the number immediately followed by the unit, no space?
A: 6000rpm
